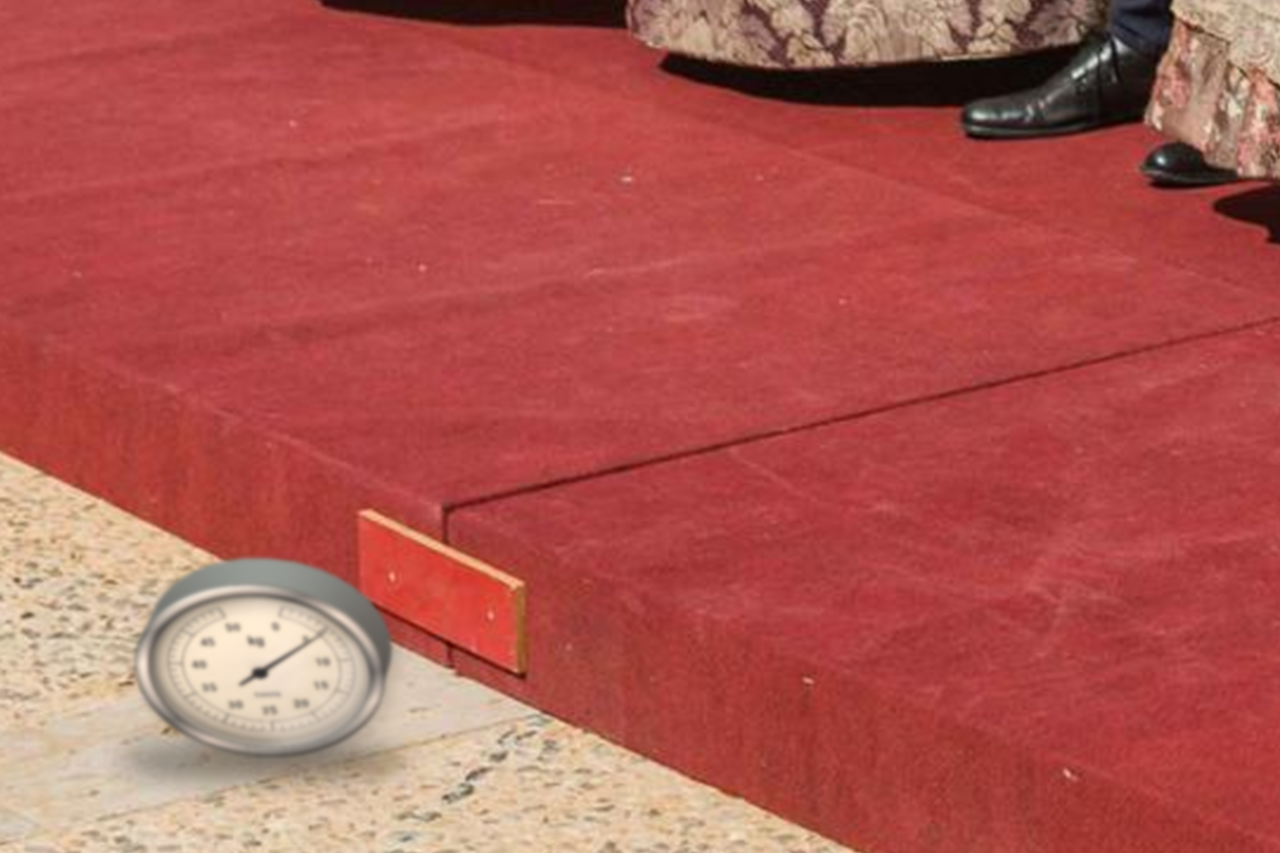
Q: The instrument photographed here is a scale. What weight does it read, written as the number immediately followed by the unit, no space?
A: 5kg
